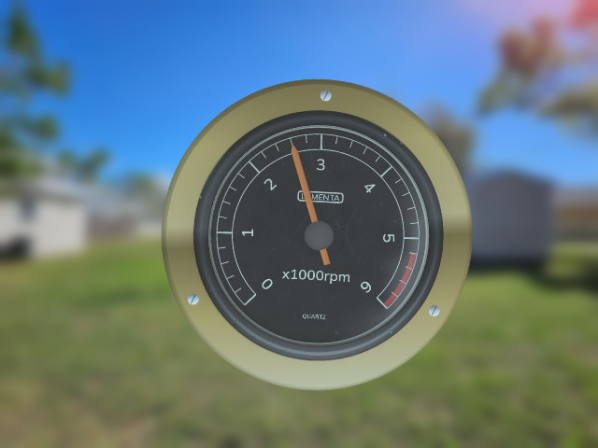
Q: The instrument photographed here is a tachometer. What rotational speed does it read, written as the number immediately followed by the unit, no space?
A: 2600rpm
